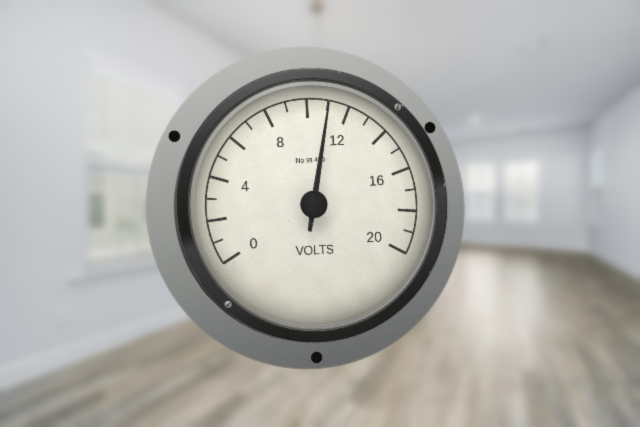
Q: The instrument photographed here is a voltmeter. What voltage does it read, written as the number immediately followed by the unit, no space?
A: 11V
